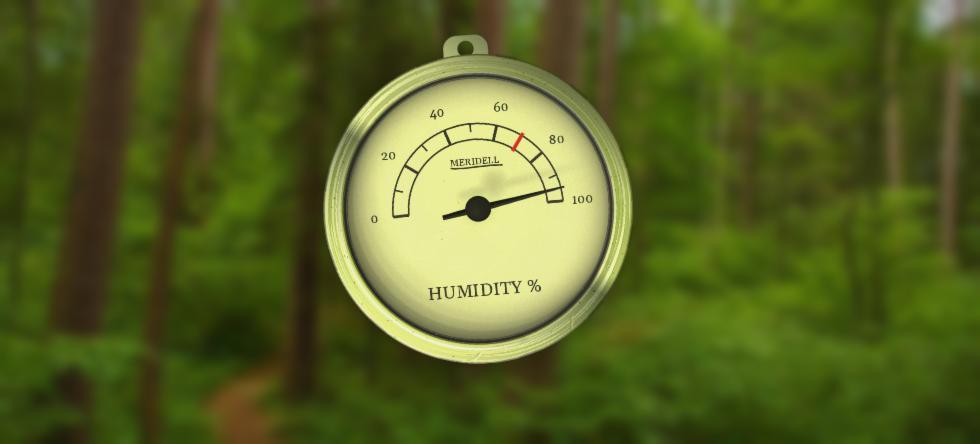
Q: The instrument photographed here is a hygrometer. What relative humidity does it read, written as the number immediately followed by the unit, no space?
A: 95%
